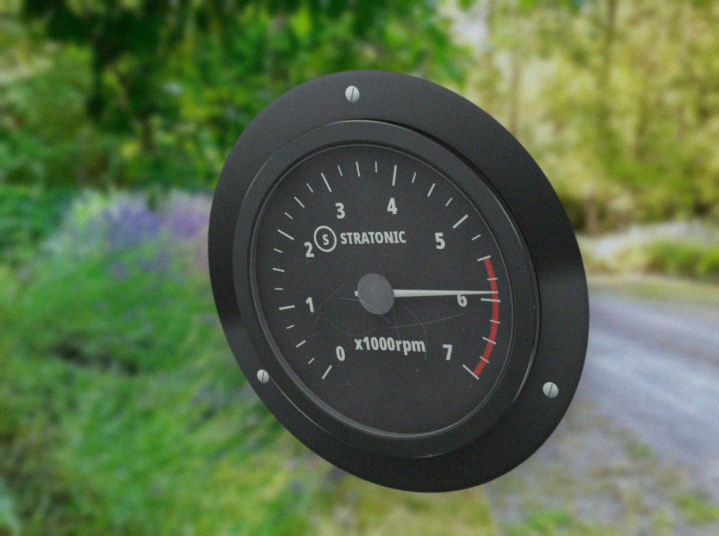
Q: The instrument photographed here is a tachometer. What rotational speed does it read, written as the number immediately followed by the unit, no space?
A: 5875rpm
